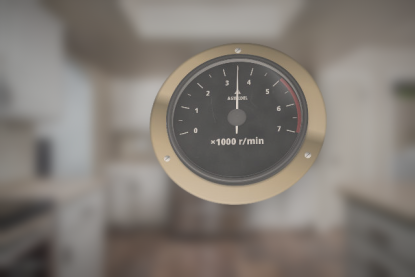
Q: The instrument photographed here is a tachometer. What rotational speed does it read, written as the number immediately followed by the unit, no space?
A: 3500rpm
